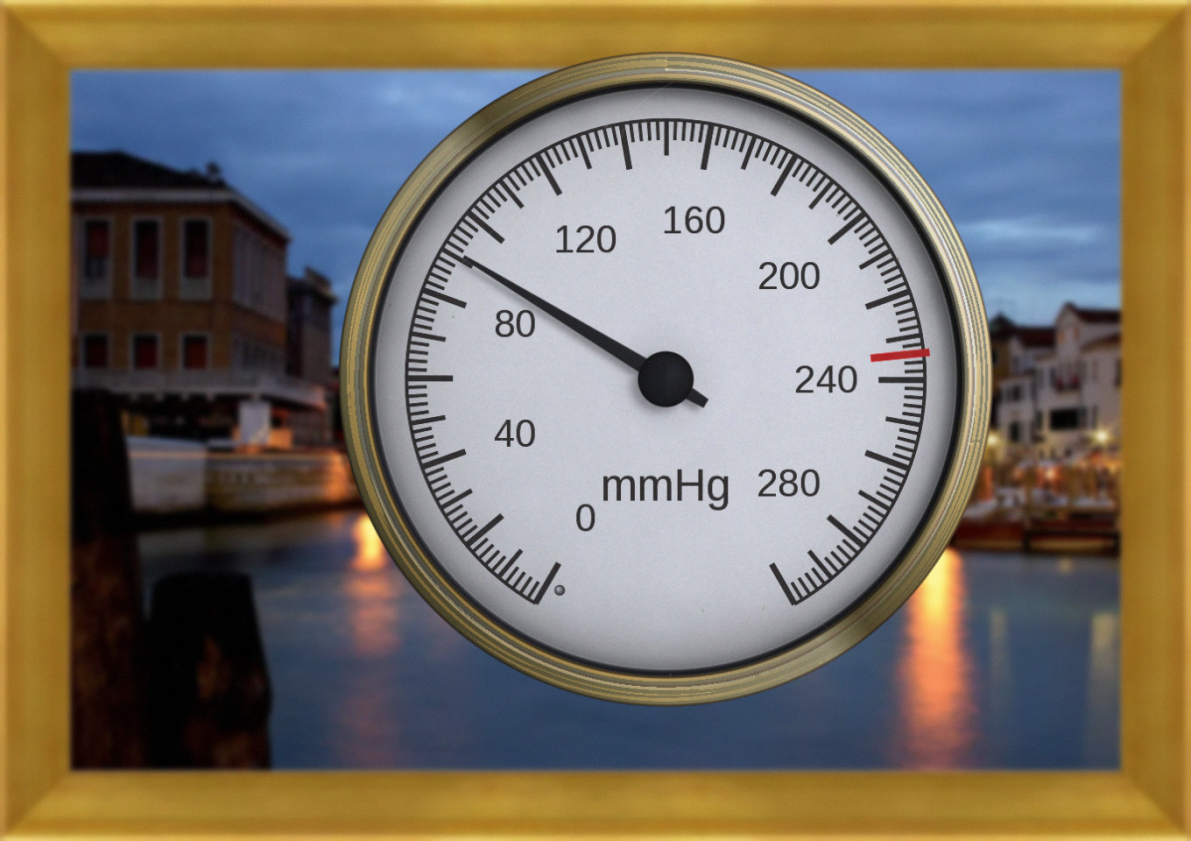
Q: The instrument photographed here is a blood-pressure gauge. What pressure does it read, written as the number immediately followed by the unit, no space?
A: 91mmHg
